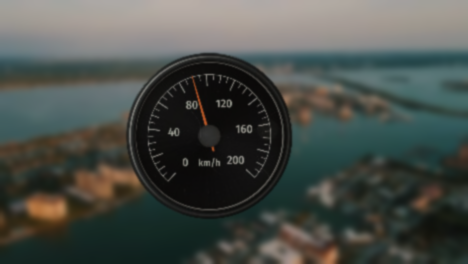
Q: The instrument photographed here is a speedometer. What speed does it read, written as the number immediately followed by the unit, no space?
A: 90km/h
